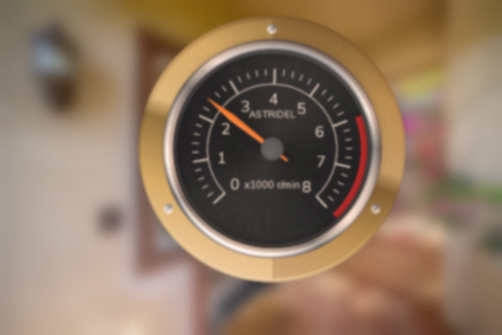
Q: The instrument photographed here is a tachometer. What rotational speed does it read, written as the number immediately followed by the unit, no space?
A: 2400rpm
